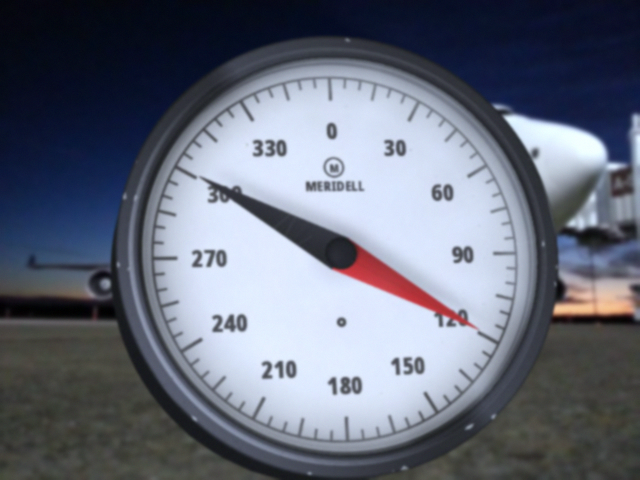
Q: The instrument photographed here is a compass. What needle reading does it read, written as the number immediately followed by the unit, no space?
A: 120°
